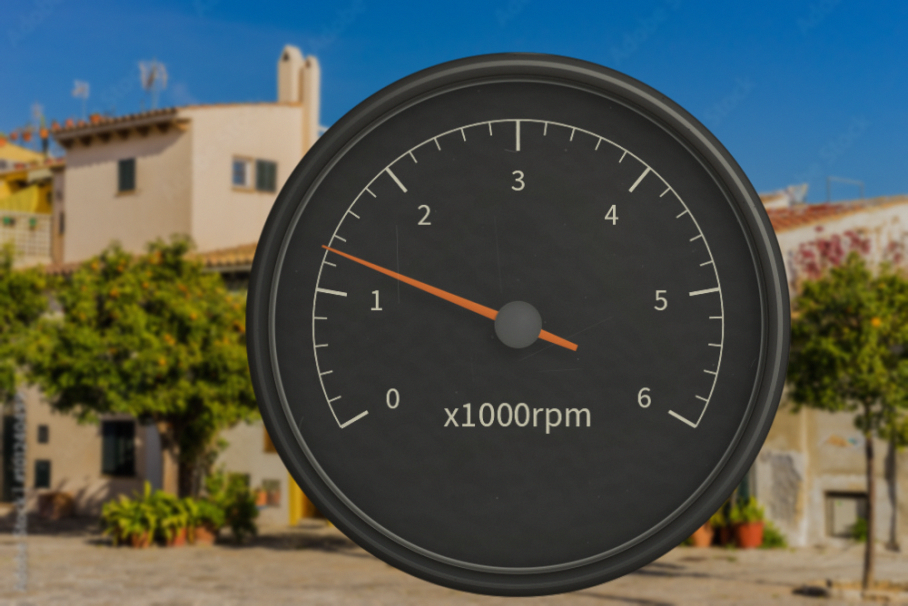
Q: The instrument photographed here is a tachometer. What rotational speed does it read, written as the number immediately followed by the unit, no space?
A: 1300rpm
